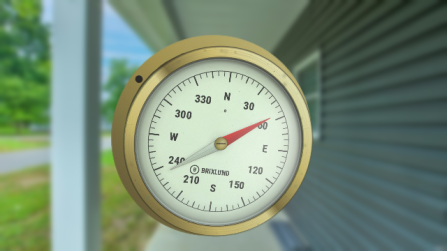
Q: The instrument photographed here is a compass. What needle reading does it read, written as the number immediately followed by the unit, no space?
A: 55°
